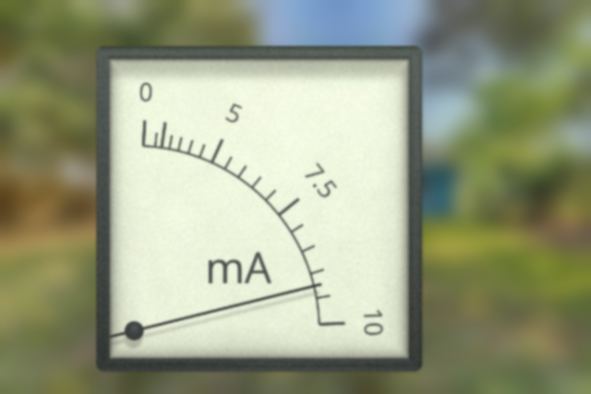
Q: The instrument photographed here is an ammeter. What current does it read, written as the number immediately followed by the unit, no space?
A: 9.25mA
